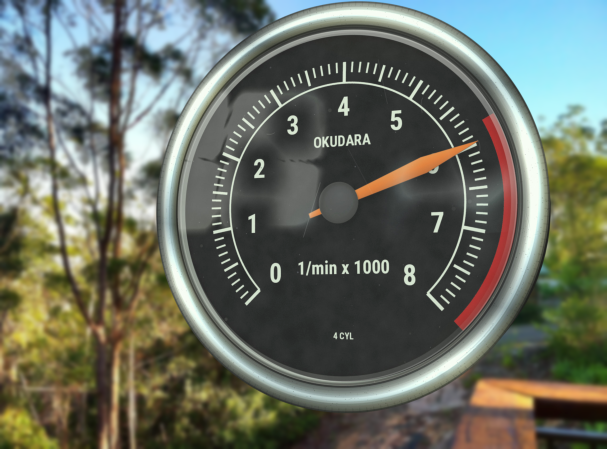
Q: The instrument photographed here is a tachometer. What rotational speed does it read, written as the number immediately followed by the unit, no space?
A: 6000rpm
